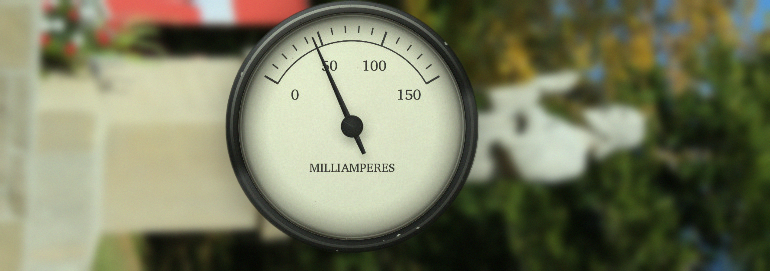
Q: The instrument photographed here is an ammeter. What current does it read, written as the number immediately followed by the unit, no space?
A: 45mA
